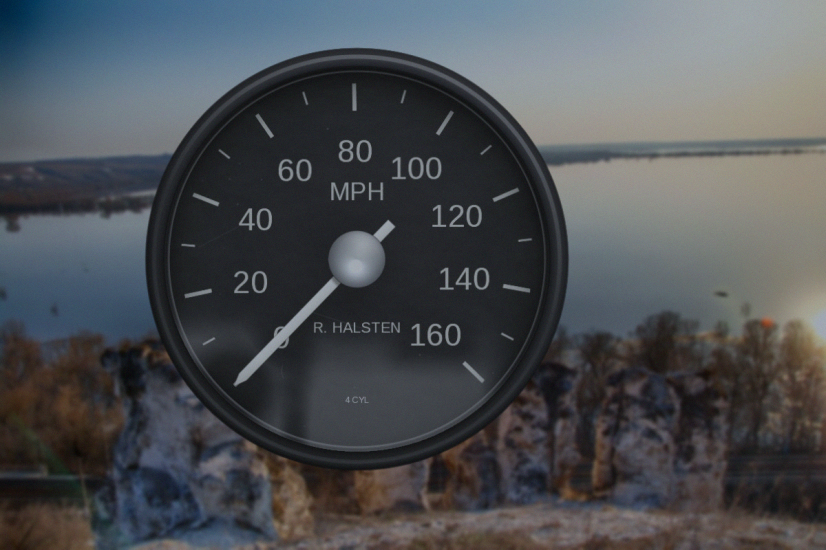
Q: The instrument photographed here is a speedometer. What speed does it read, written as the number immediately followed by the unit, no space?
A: 0mph
